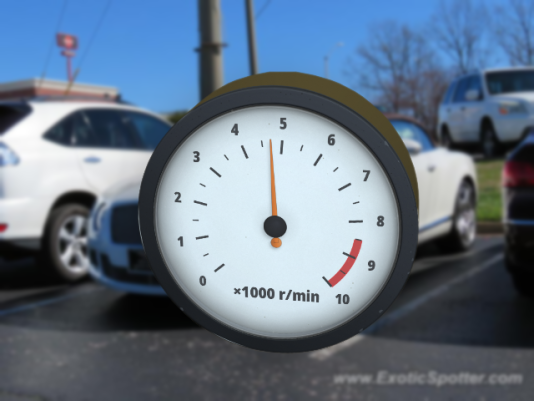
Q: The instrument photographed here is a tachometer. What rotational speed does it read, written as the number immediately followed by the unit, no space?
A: 4750rpm
